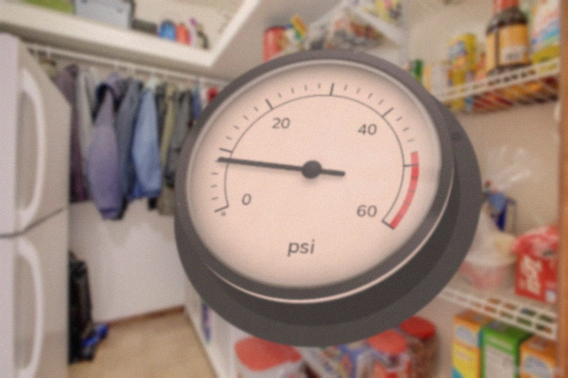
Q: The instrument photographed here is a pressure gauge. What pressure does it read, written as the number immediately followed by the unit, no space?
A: 8psi
